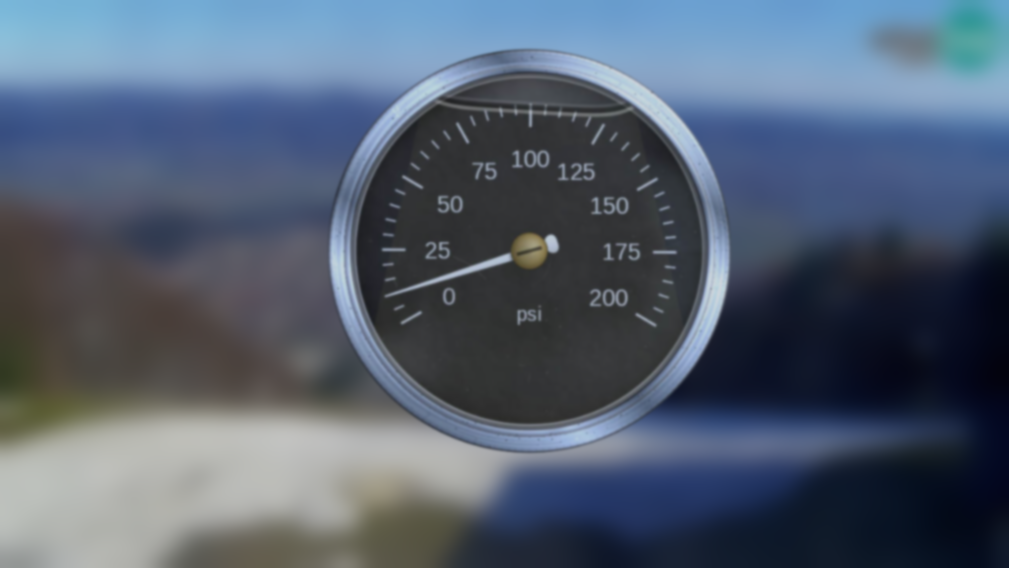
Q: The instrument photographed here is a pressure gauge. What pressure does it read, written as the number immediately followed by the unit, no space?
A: 10psi
